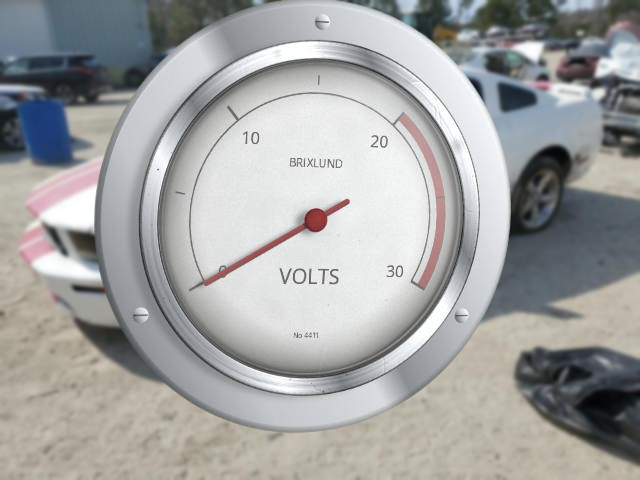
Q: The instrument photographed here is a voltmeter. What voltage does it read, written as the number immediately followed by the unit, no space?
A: 0V
